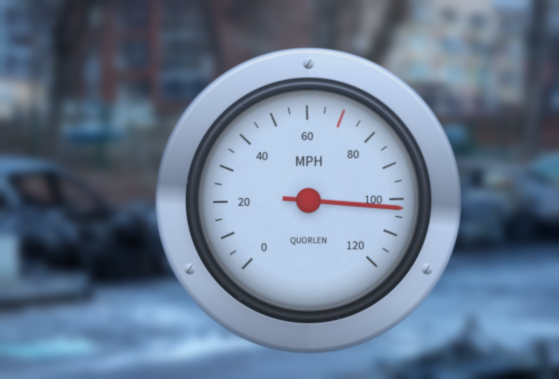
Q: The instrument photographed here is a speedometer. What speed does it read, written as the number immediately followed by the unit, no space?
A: 102.5mph
